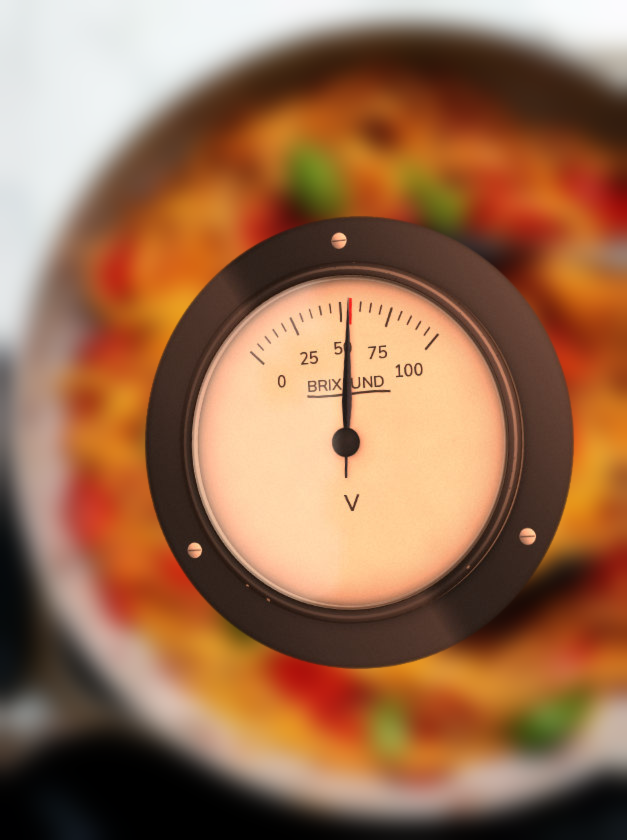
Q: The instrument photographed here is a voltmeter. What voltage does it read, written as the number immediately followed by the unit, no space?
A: 55V
